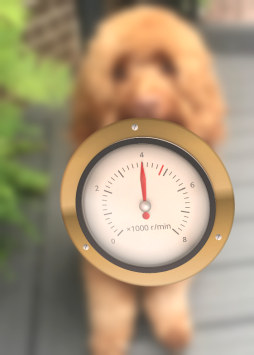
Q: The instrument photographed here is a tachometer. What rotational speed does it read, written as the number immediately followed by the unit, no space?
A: 4000rpm
